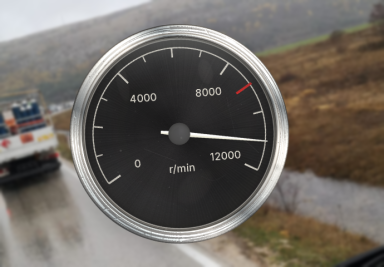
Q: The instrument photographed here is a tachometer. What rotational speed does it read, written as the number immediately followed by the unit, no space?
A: 11000rpm
